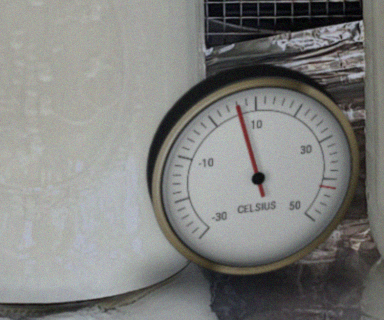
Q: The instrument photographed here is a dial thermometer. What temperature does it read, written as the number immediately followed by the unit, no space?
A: 6°C
